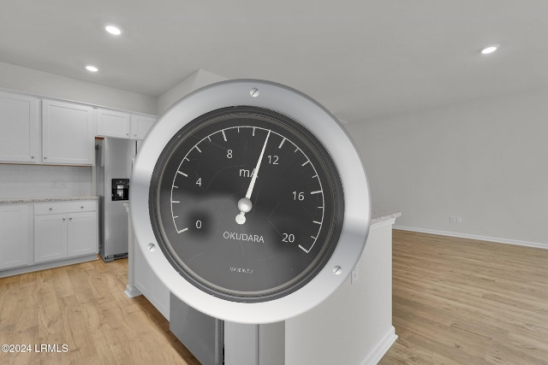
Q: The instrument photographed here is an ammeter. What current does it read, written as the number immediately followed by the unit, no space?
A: 11mA
